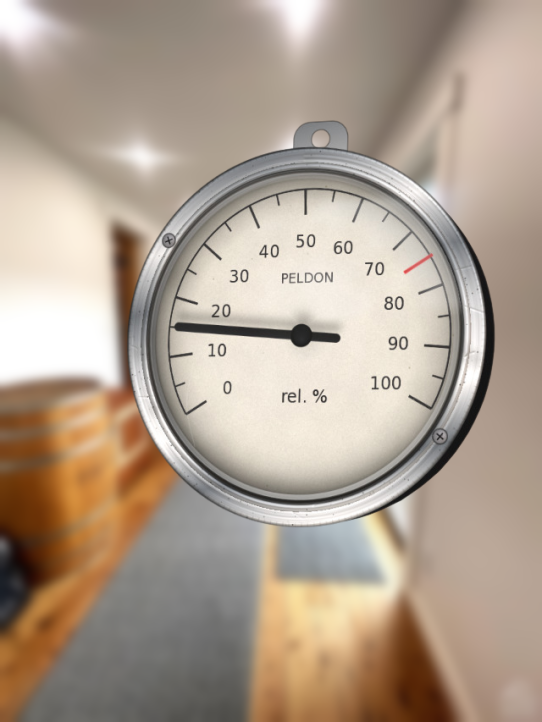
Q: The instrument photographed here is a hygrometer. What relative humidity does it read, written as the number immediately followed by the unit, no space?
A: 15%
